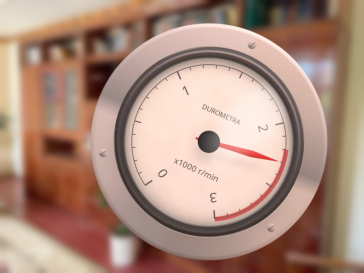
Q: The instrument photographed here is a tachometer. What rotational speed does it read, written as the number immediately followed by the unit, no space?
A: 2300rpm
